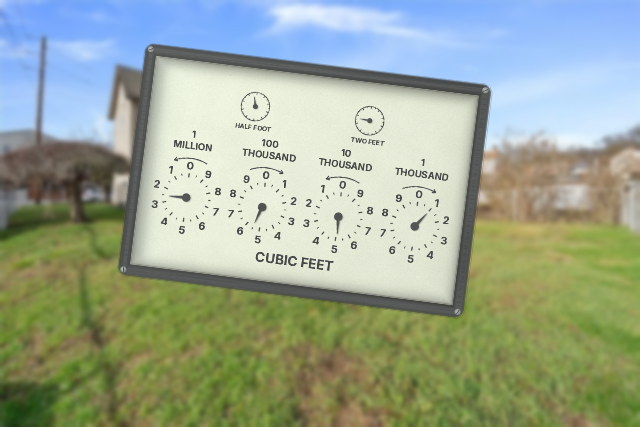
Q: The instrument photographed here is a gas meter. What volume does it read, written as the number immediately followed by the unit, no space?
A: 255100ft³
